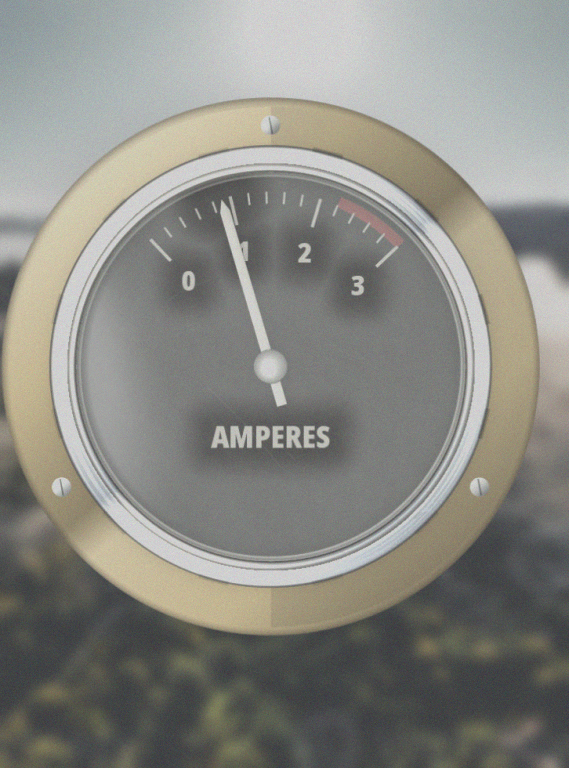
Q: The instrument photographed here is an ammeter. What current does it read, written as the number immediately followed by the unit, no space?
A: 0.9A
